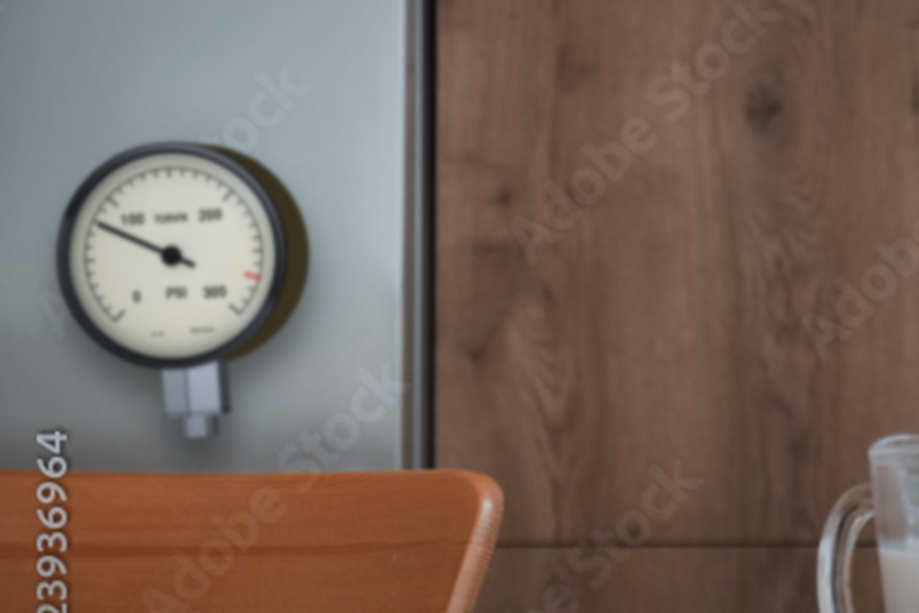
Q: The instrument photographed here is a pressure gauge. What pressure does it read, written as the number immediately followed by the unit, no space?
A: 80psi
